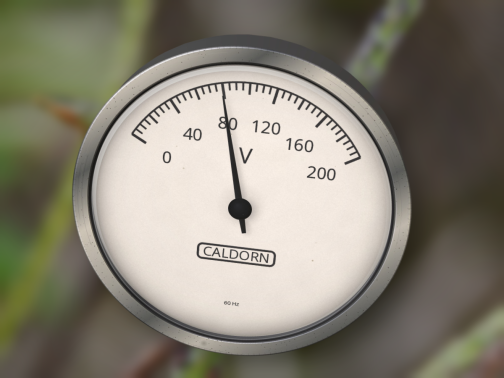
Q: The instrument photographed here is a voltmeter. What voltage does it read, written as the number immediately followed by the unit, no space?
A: 80V
